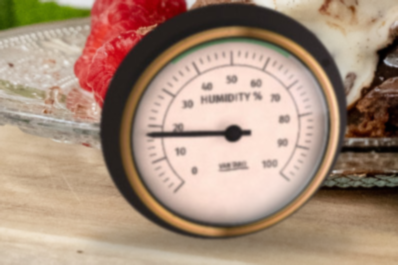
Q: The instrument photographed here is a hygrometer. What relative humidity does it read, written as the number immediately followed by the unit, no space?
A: 18%
